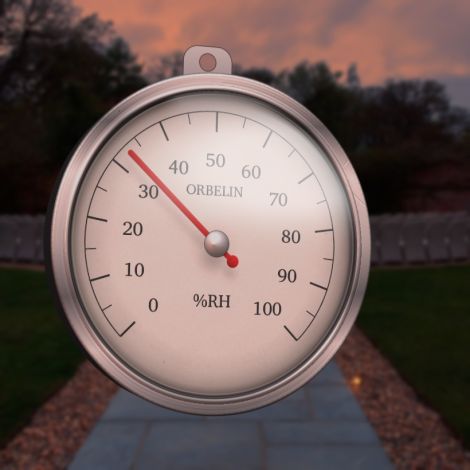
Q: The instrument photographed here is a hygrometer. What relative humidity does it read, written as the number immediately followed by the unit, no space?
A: 32.5%
